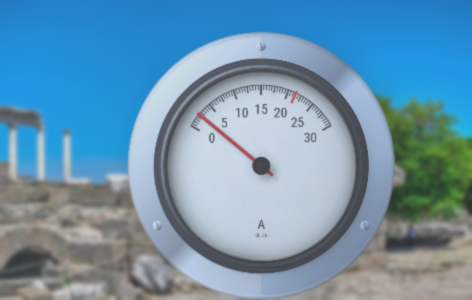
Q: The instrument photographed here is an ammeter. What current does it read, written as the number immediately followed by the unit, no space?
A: 2.5A
